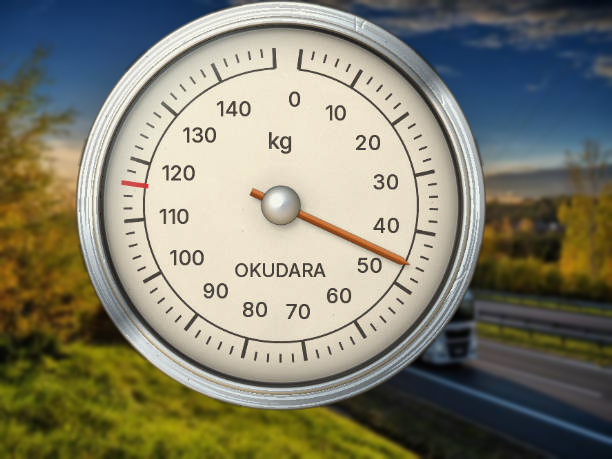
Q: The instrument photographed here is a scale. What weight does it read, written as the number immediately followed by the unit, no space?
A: 46kg
